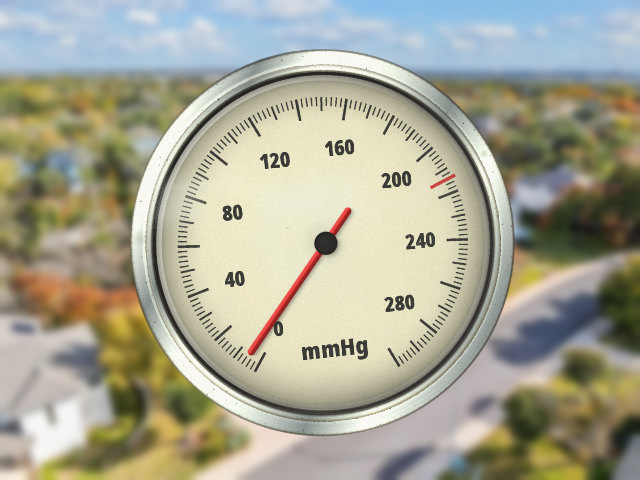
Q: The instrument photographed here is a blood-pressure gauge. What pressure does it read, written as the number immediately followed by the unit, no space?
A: 6mmHg
